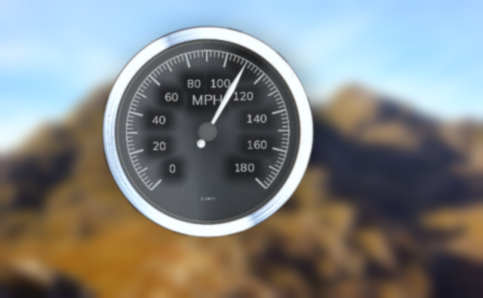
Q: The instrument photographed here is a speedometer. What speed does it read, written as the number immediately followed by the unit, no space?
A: 110mph
